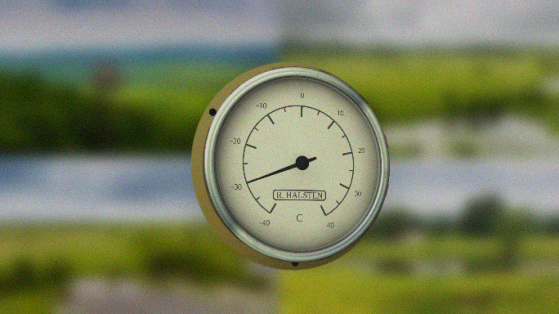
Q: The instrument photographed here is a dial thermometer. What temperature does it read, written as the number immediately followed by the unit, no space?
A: -30°C
